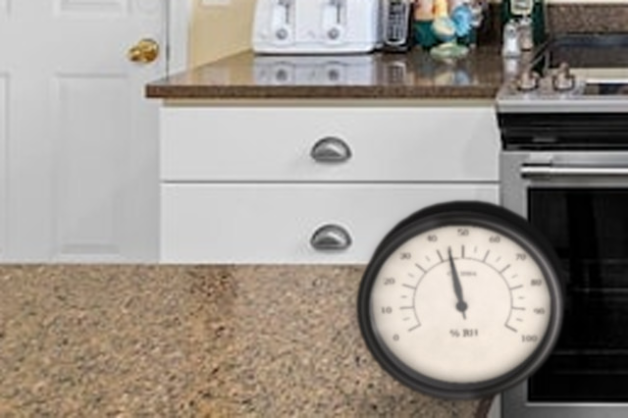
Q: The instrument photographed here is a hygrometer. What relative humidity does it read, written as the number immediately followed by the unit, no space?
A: 45%
